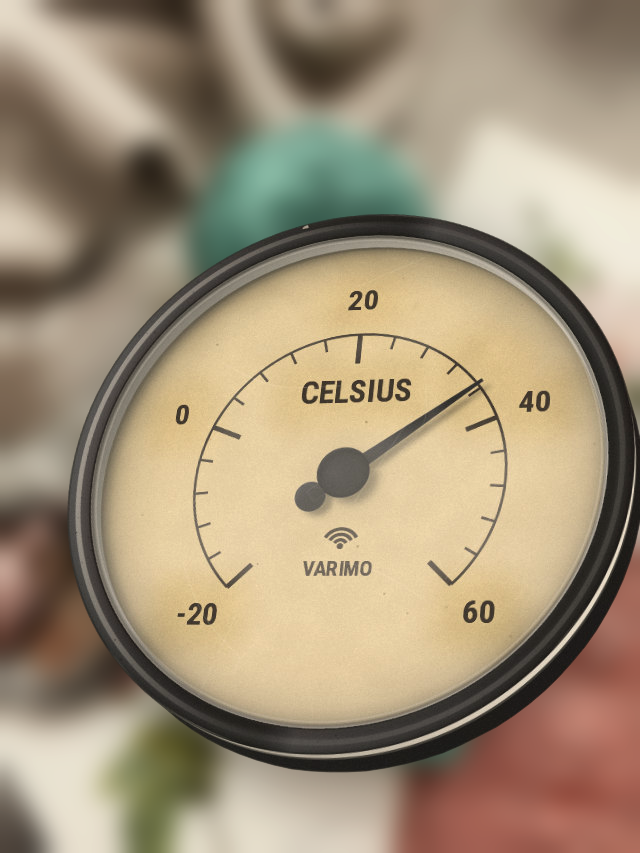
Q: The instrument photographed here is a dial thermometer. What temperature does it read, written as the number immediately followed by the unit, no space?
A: 36°C
